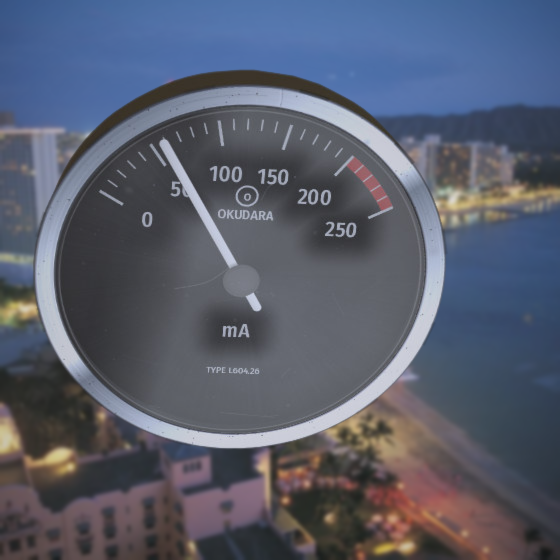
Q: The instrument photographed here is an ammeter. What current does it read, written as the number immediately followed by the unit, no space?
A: 60mA
